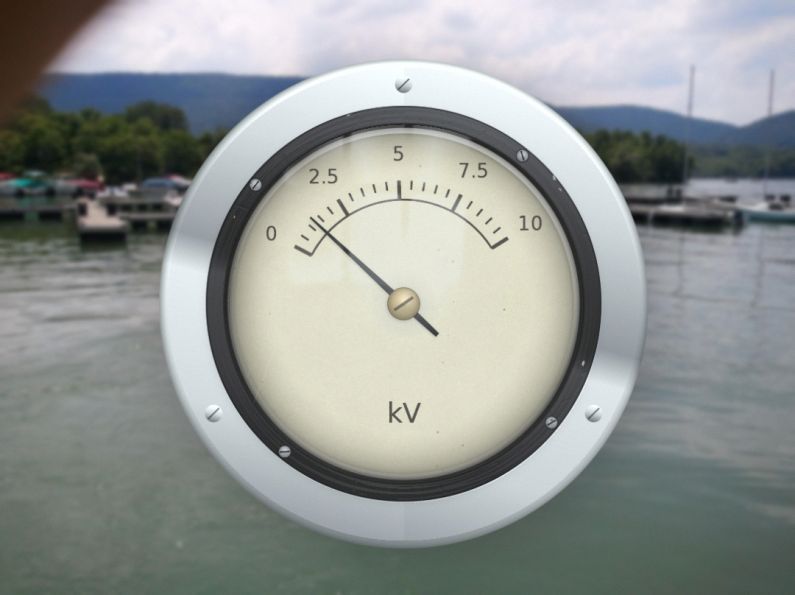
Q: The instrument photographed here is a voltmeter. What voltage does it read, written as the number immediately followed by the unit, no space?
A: 1.25kV
